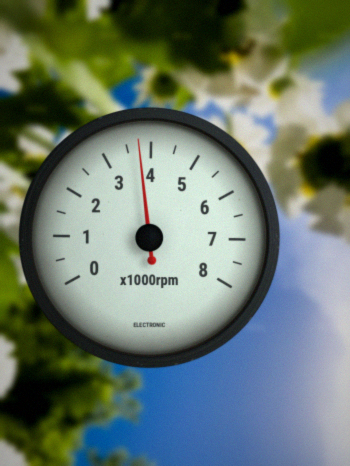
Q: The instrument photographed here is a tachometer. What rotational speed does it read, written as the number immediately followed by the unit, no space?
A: 3750rpm
